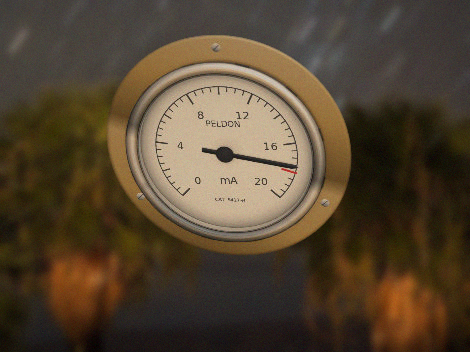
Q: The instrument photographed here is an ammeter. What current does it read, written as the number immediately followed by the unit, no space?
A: 17.5mA
